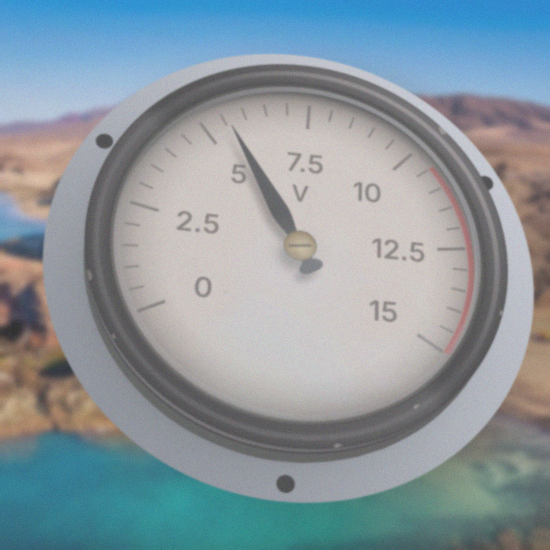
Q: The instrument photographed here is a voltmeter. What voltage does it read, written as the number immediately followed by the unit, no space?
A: 5.5V
